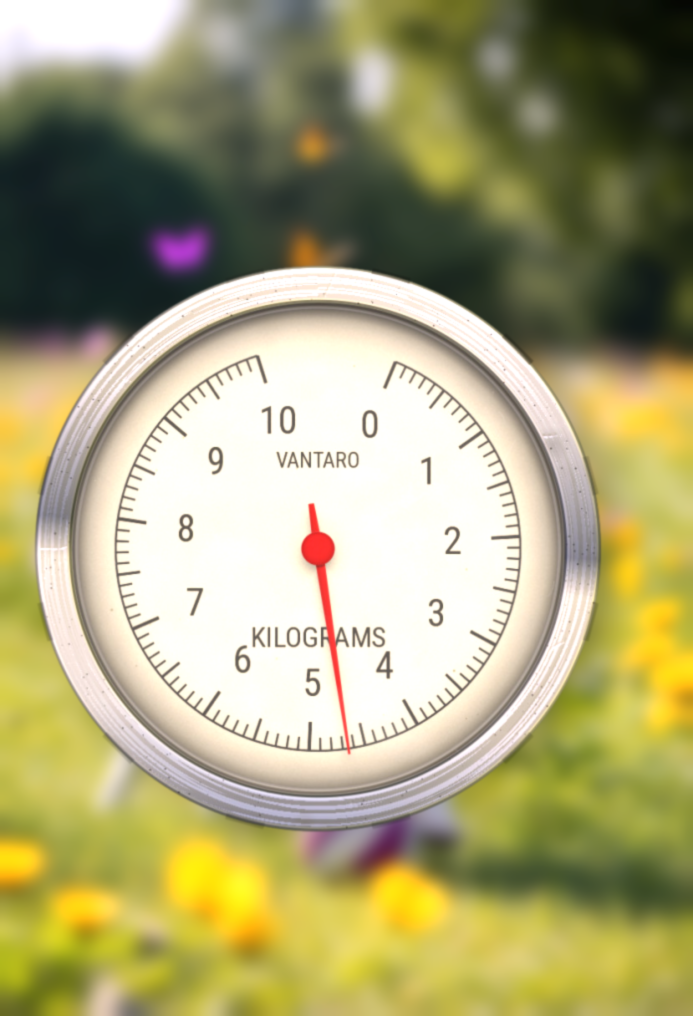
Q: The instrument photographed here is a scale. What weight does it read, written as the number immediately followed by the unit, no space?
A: 4.65kg
